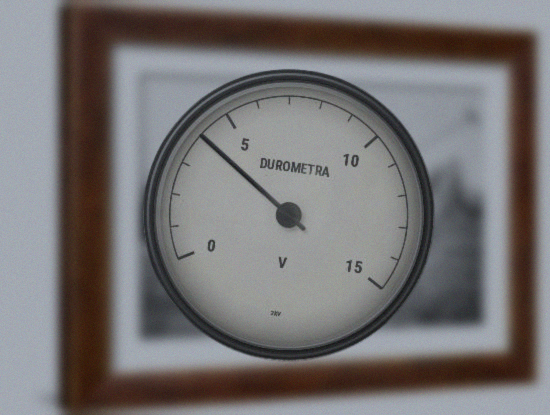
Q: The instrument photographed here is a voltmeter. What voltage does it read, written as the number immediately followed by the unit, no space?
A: 4V
